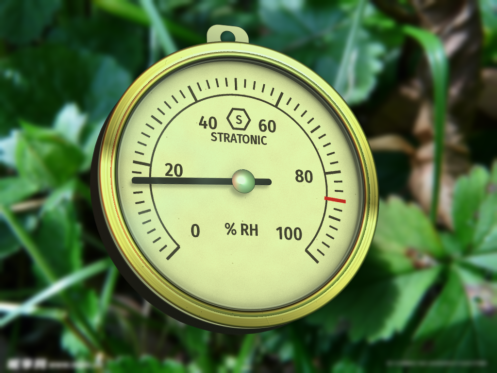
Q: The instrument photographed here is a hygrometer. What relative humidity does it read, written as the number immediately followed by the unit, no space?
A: 16%
